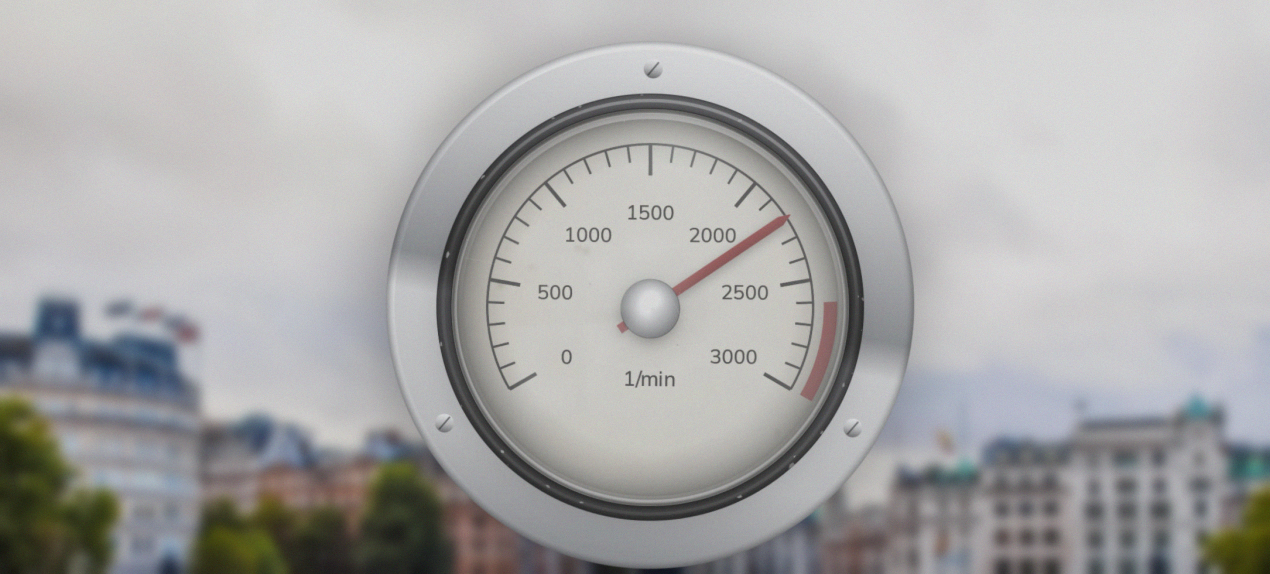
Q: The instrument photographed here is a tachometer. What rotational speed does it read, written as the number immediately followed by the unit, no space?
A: 2200rpm
